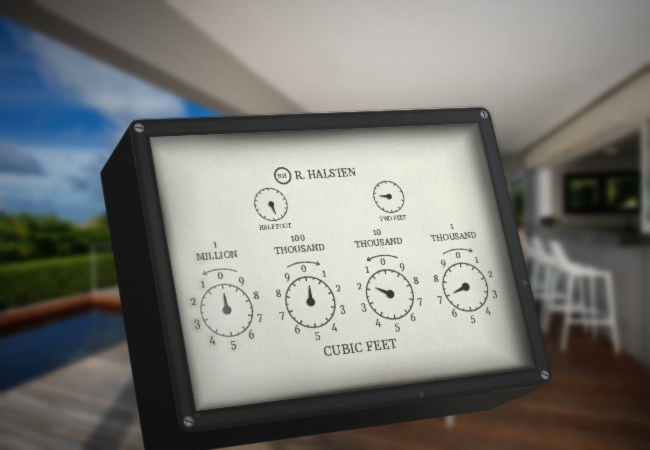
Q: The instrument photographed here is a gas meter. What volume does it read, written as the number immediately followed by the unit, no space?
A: 1700ft³
